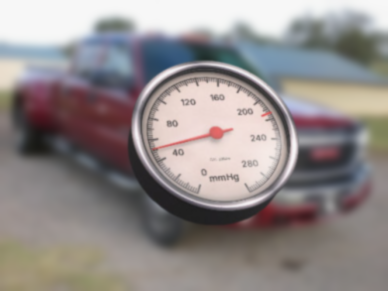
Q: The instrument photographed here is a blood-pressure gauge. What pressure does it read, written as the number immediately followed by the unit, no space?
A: 50mmHg
